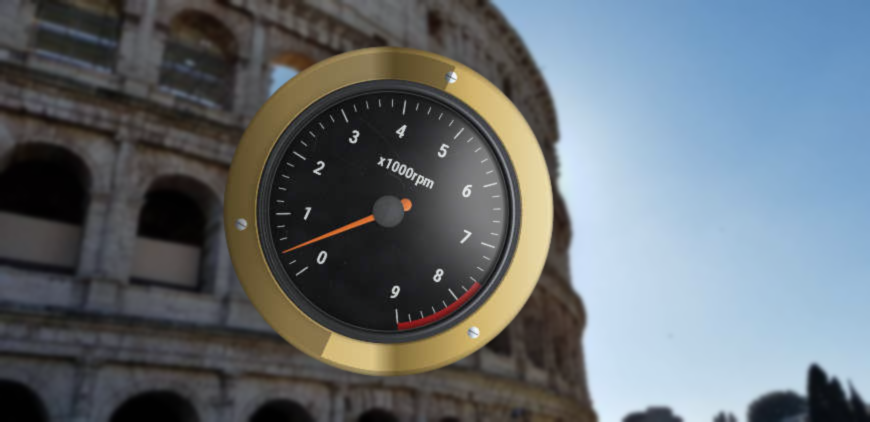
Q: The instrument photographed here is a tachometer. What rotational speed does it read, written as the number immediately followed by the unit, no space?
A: 400rpm
